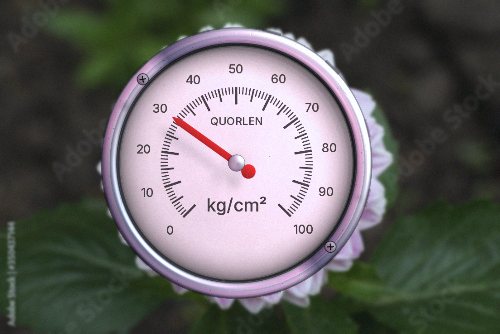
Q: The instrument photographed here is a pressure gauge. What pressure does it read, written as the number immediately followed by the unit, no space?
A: 30kg/cm²
